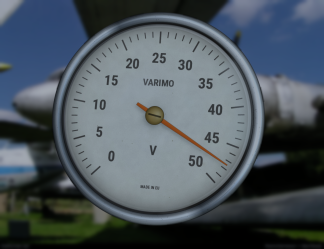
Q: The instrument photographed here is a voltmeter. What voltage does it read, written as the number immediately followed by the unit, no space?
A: 47.5V
